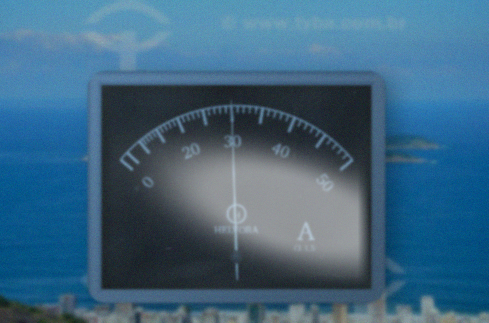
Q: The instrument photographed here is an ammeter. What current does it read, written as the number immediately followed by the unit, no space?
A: 30A
